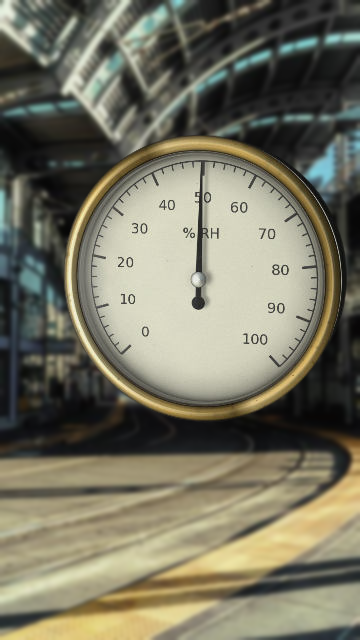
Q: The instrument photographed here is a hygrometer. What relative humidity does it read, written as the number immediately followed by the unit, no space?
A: 50%
